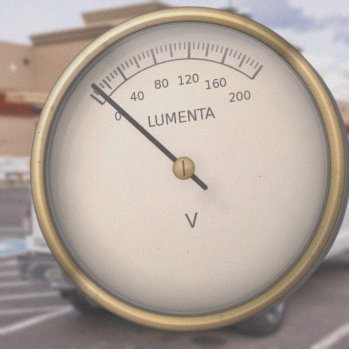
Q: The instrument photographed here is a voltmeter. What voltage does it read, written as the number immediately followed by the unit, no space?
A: 10V
